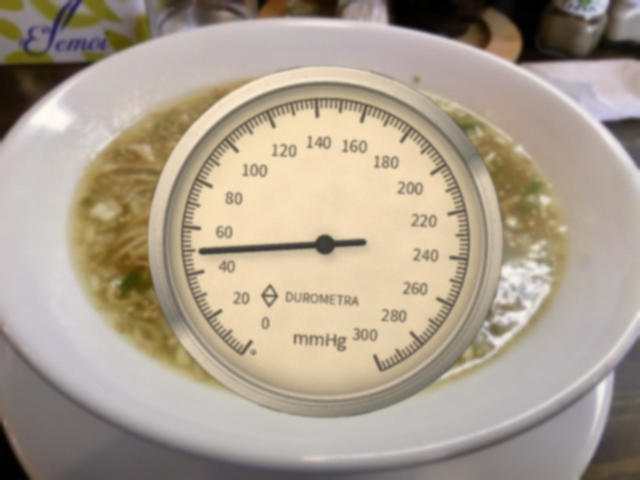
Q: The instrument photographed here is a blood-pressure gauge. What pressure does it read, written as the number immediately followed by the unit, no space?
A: 50mmHg
